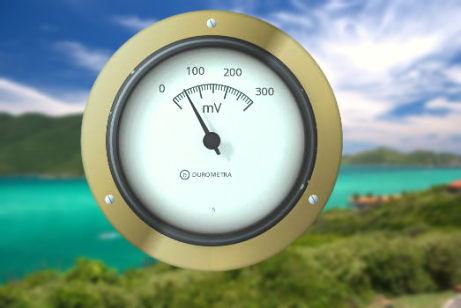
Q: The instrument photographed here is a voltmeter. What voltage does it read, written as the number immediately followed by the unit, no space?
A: 50mV
